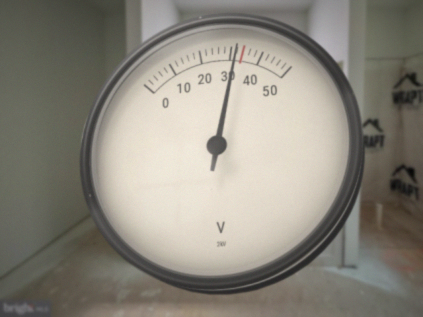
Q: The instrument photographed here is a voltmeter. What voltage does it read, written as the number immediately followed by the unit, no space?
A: 32V
